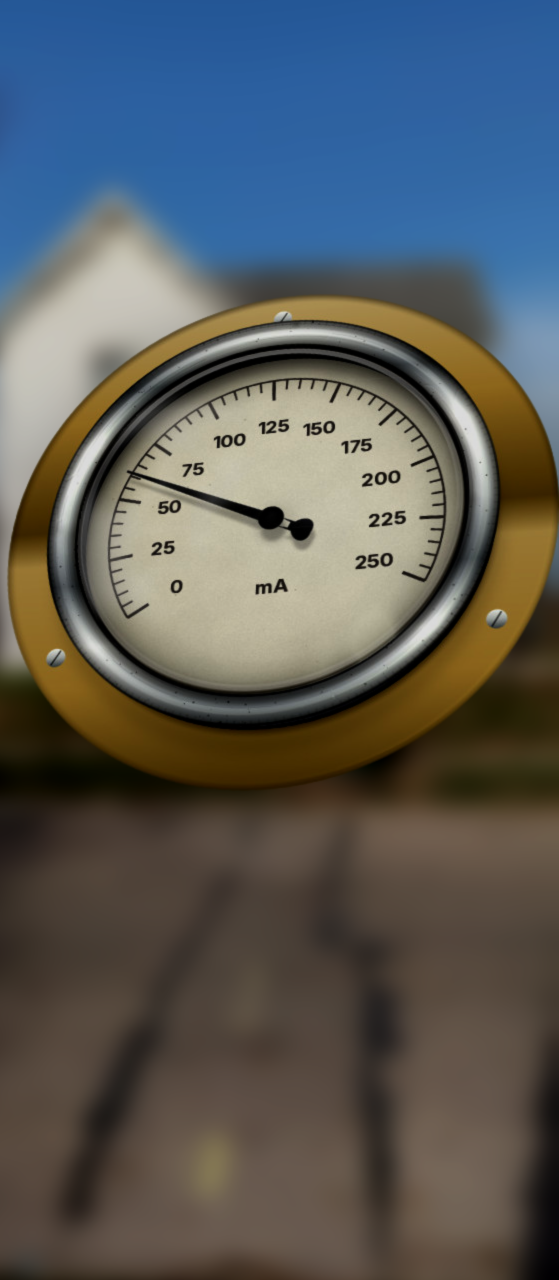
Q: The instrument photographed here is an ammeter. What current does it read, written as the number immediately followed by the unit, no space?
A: 60mA
